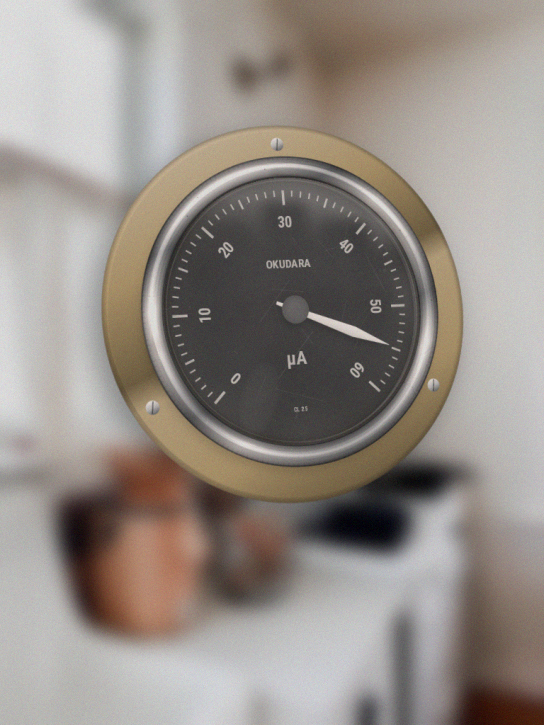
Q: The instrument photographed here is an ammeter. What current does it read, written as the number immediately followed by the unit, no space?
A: 55µA
